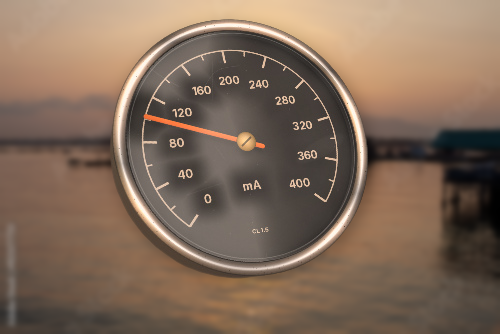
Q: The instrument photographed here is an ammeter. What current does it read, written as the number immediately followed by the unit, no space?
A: 100mA
